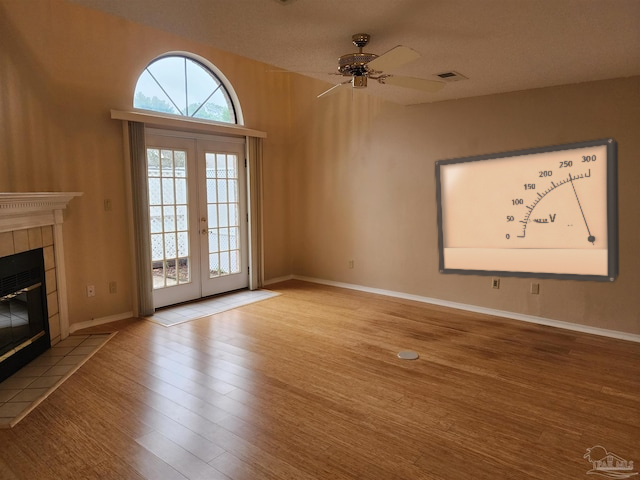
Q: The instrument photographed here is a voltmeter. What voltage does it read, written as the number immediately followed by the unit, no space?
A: 250V
